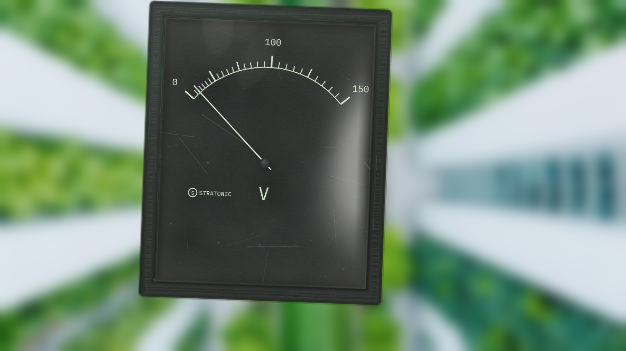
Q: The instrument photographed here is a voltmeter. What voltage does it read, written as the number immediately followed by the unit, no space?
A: 25V
